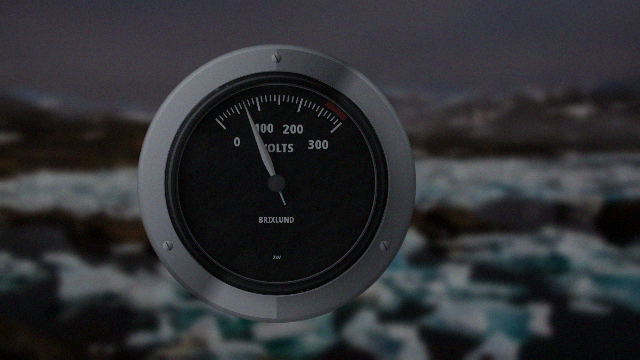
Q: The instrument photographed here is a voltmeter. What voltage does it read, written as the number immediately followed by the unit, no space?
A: 70V
